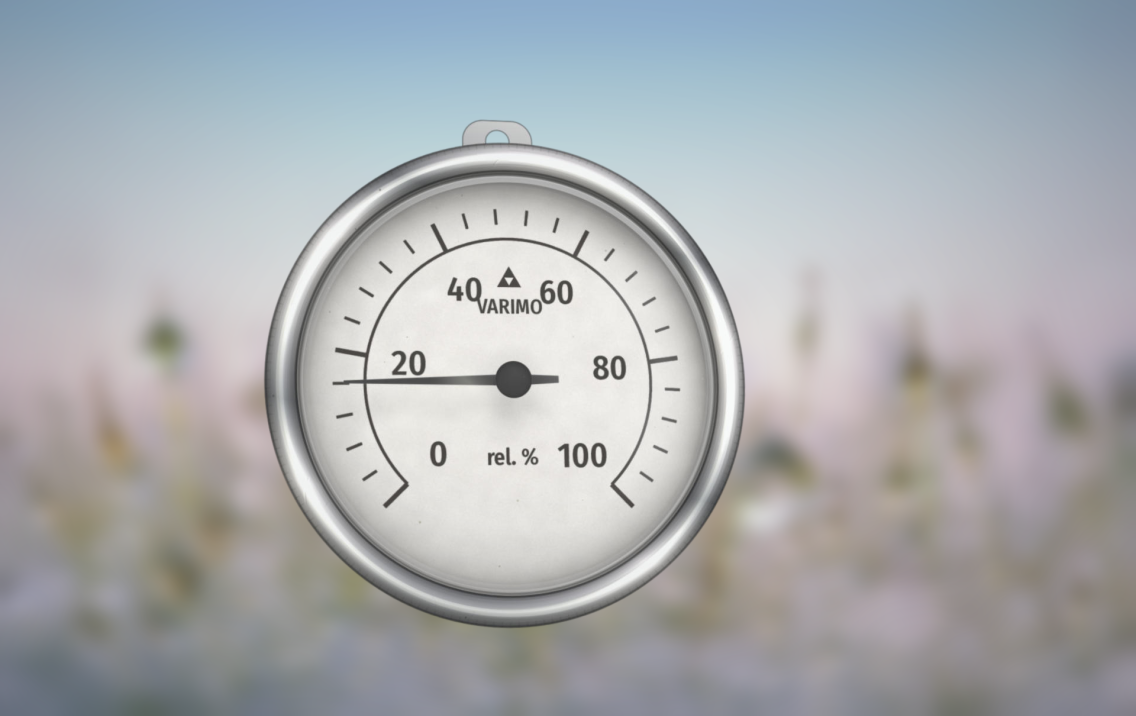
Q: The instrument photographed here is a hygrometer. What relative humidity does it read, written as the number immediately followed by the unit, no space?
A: 16%
